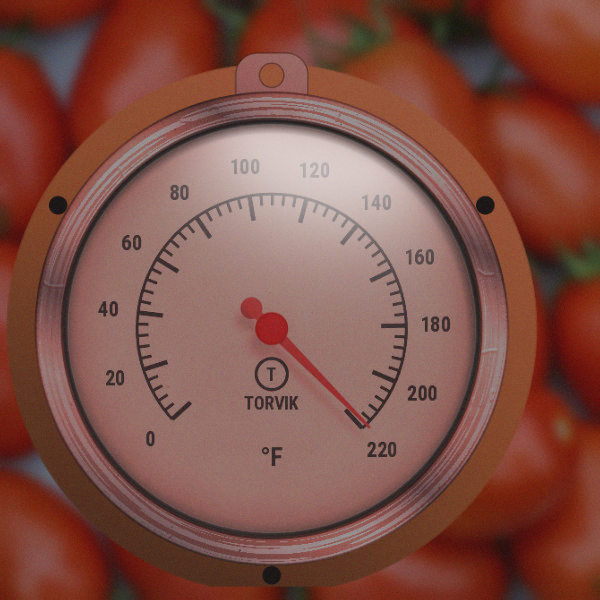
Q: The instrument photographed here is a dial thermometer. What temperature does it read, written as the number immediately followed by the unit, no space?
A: 218°F
